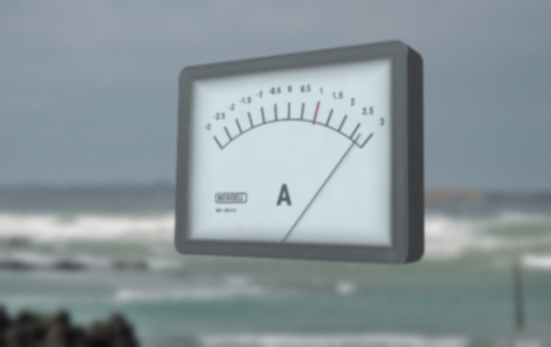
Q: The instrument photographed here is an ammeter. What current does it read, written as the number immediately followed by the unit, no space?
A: 2.75A
